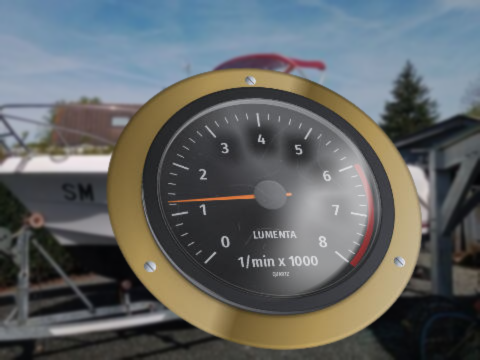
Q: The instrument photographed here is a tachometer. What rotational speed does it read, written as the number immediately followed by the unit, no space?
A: 1200rpm
